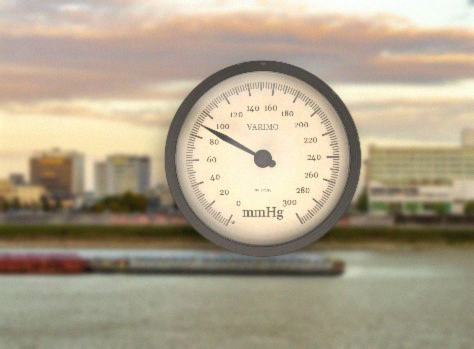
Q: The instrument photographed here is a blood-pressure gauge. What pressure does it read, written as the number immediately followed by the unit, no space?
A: 90mmHg
